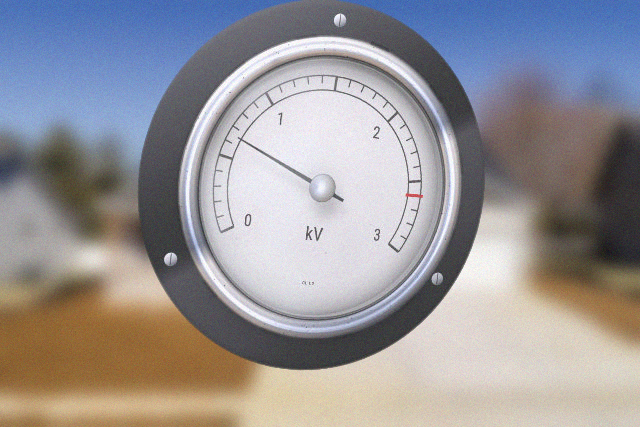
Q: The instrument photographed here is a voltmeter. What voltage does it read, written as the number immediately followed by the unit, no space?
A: 0.65kV
